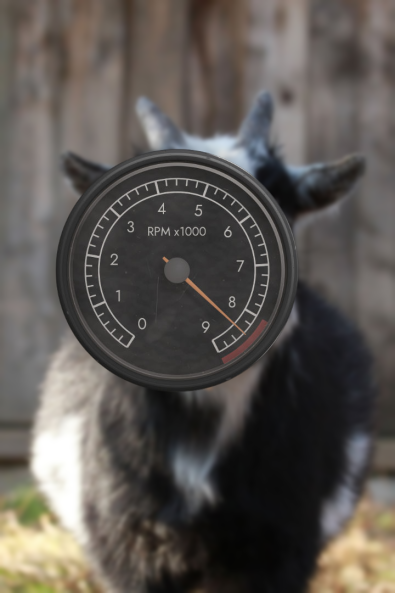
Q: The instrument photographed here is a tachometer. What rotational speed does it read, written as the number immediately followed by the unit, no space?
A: 8400rpm
